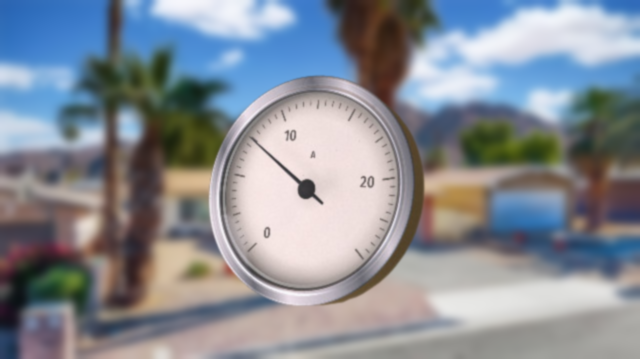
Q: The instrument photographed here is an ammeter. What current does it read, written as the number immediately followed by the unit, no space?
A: 7.5A
